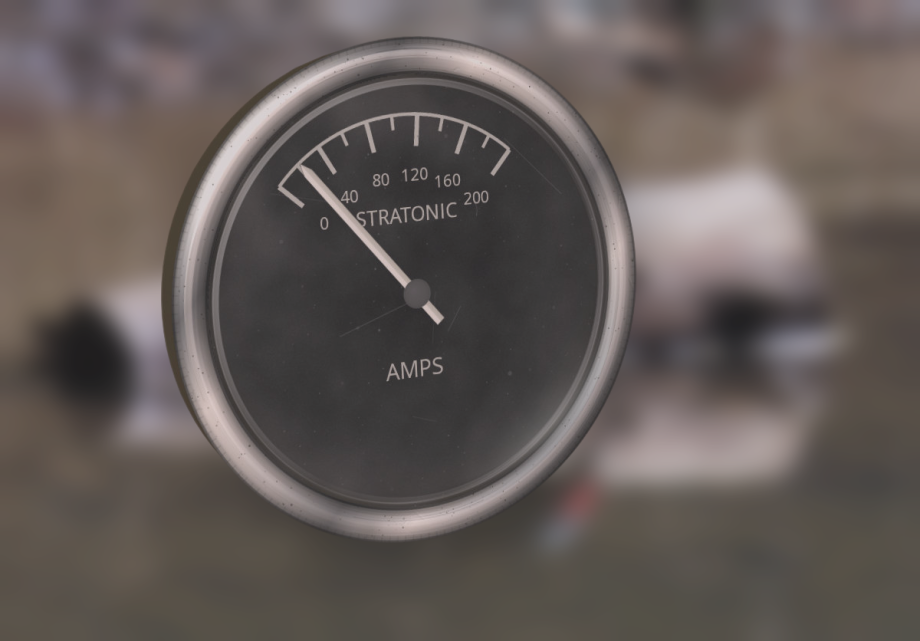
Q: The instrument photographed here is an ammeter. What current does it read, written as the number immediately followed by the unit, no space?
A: 20A
